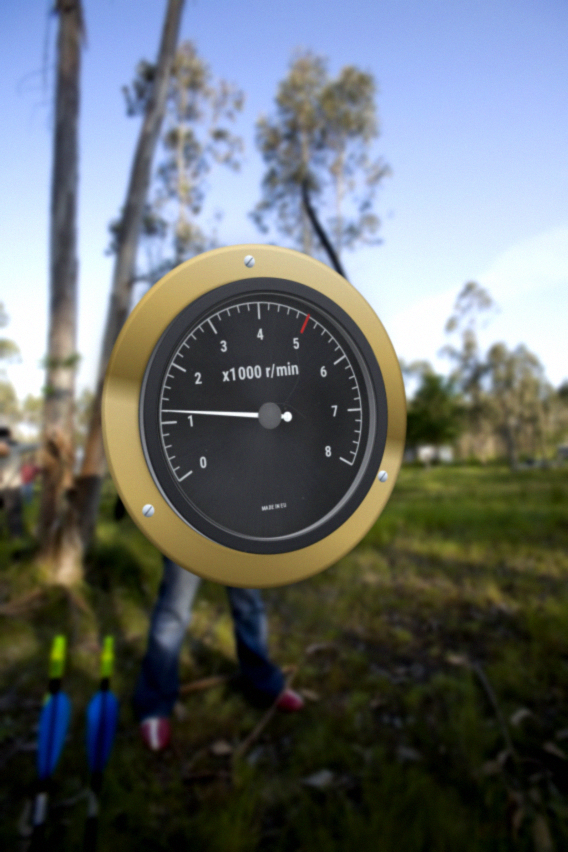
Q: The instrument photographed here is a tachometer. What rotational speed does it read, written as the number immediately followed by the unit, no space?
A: 1200rpm
